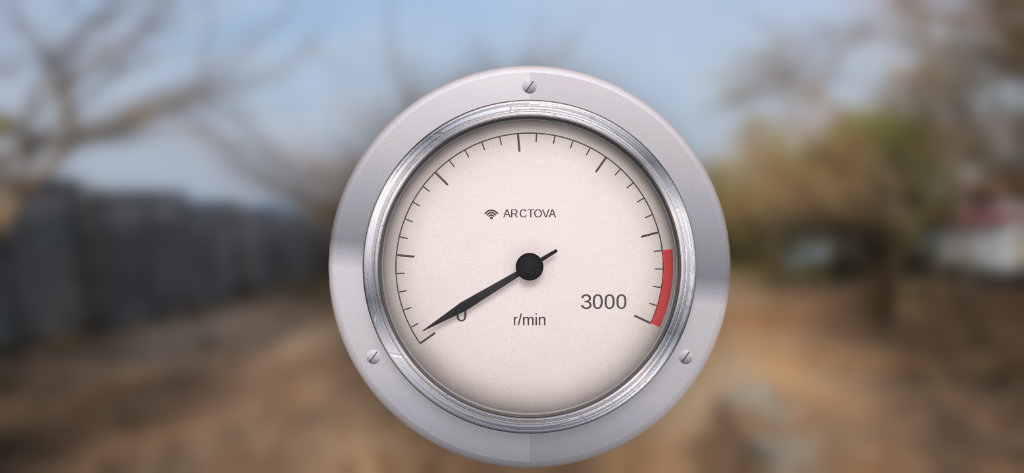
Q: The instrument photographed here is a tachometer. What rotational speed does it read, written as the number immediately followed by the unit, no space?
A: 50rpm
